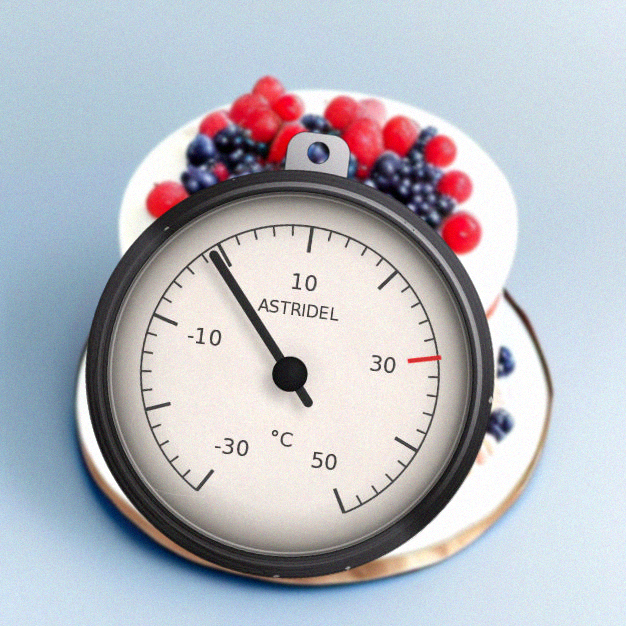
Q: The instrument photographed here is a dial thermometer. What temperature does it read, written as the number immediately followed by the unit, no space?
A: -1°C
